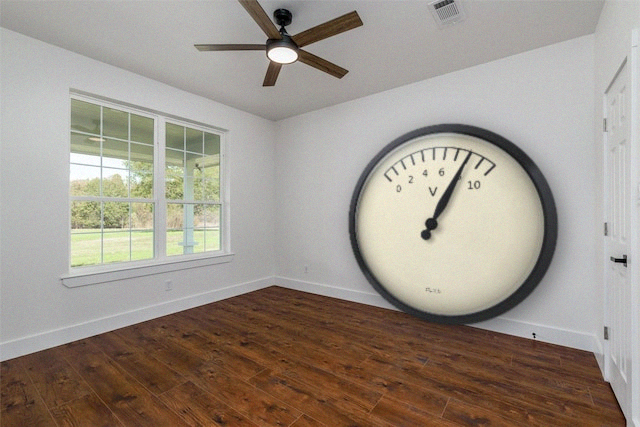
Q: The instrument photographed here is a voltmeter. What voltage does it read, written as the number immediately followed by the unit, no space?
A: 8V
